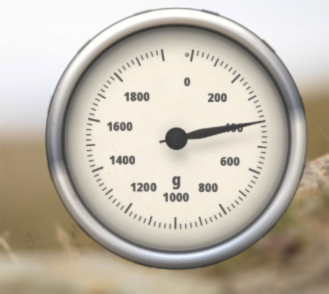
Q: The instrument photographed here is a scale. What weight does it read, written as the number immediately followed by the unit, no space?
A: 400g
